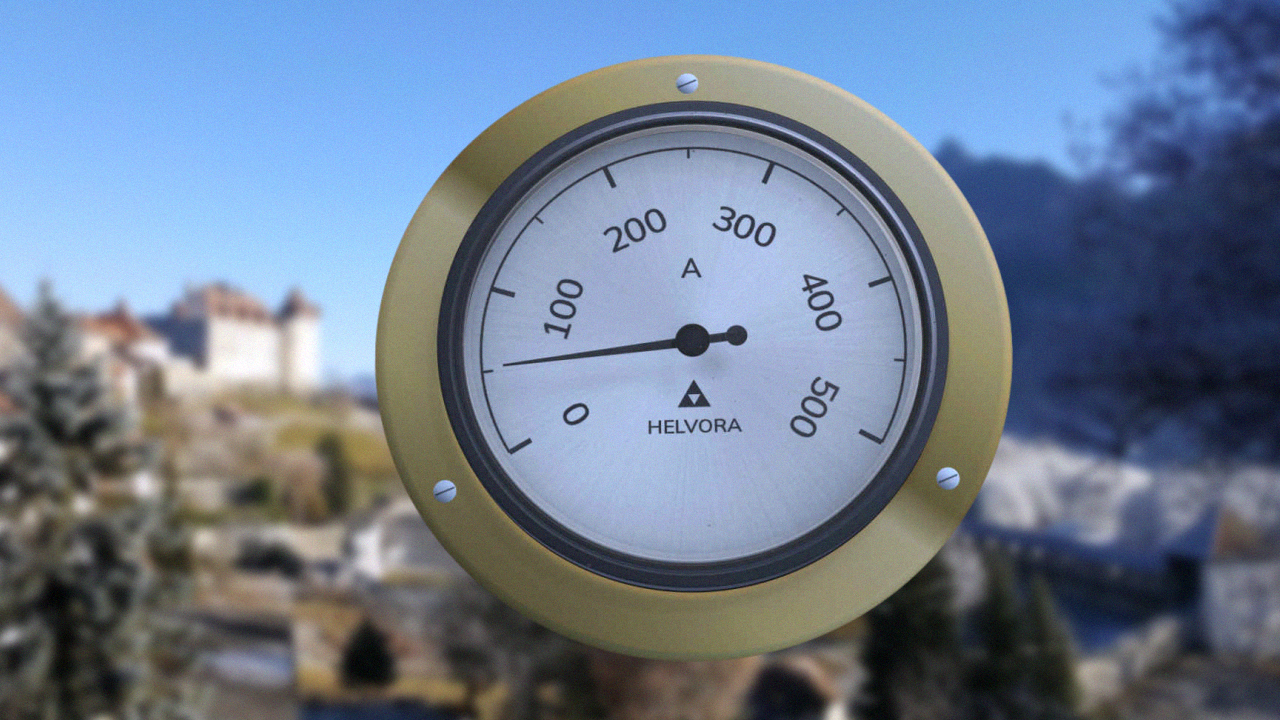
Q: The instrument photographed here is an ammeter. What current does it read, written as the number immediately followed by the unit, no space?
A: 50A
